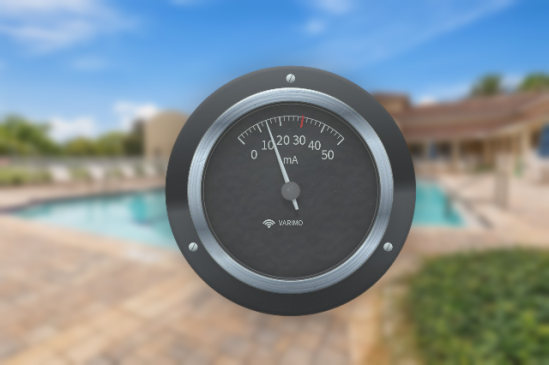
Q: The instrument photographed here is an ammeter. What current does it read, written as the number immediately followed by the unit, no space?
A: 14mA
